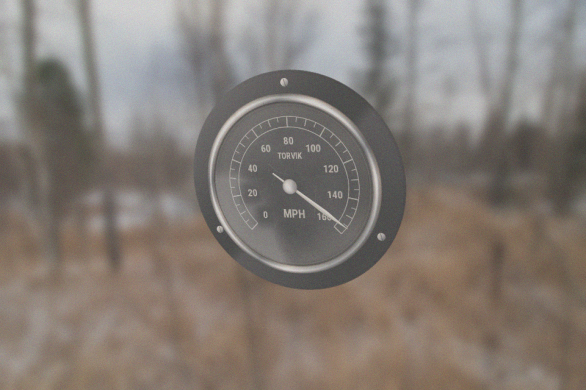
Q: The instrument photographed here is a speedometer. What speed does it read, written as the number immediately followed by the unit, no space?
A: 155mph
